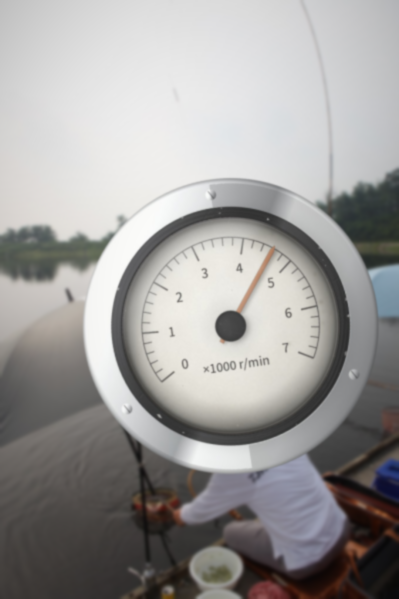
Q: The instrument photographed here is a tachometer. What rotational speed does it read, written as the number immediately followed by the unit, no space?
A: 4600rpm
